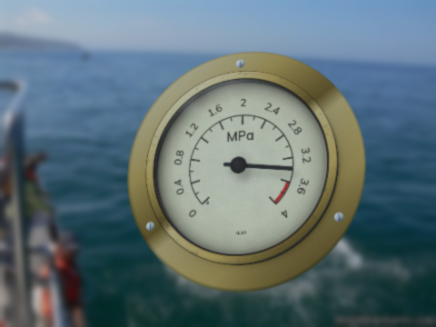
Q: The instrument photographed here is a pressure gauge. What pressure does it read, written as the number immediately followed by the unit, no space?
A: 3.4MPa
